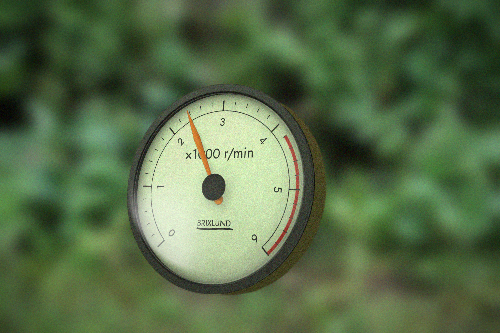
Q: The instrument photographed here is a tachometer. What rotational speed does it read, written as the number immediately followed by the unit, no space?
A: 2400rpm
